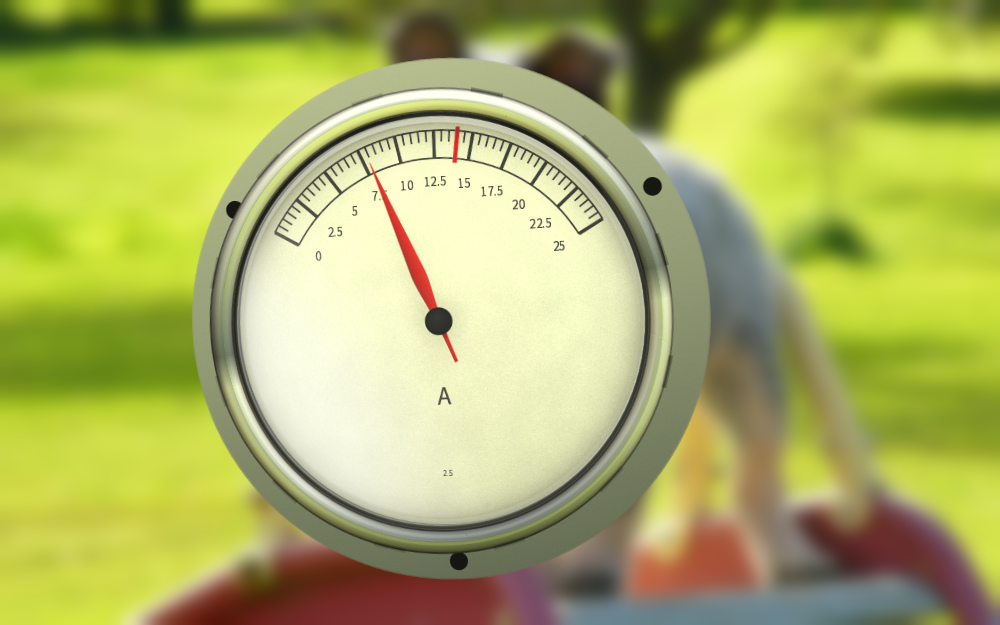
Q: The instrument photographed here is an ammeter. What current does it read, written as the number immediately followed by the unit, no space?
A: 8A
